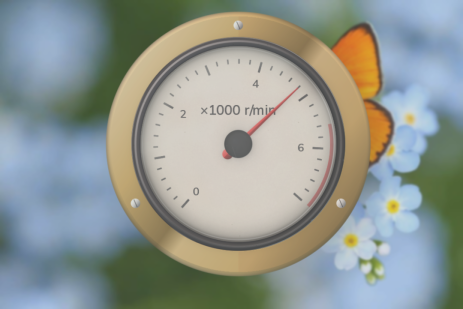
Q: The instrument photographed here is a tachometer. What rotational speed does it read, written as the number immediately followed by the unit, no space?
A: 4800rpm
